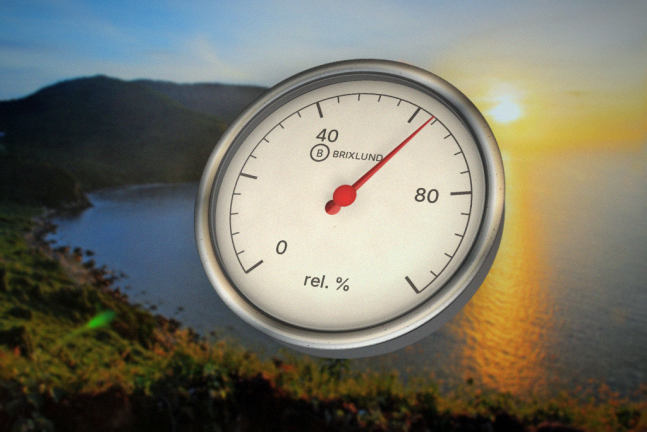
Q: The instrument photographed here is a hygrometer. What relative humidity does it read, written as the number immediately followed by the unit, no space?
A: 64%
